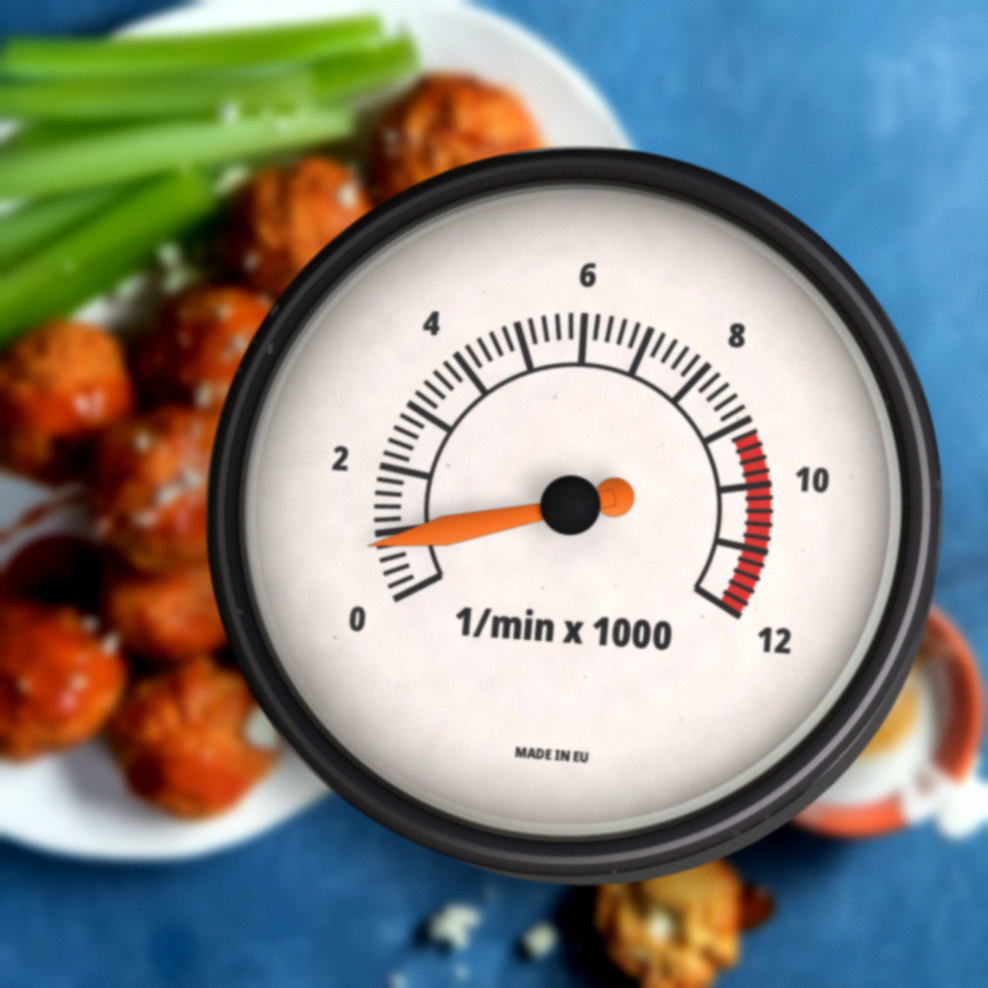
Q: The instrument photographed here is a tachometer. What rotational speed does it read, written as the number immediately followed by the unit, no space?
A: 800rpm
